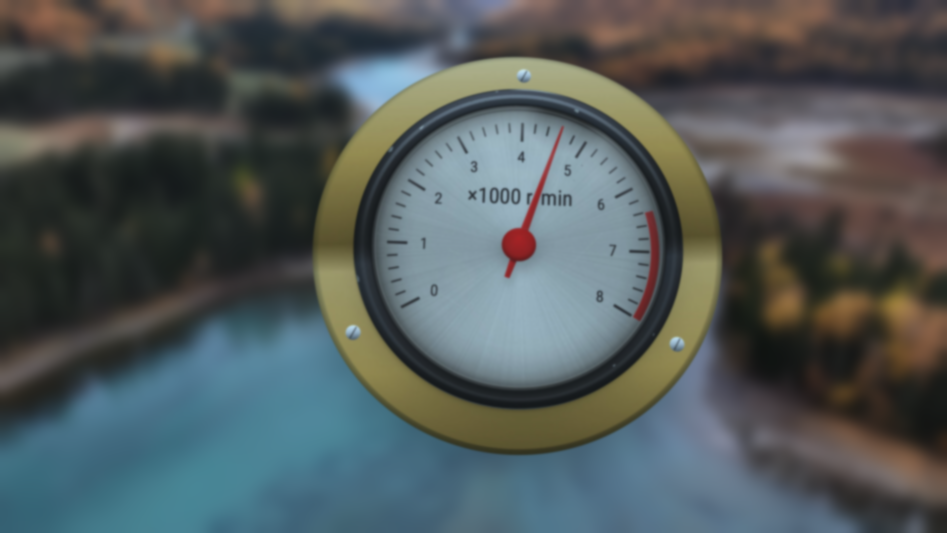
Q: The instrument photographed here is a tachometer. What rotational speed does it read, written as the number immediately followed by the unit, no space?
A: 4600rpm
